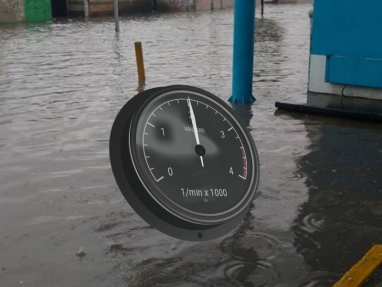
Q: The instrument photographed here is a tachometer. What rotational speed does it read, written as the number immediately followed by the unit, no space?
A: 2000rpm
